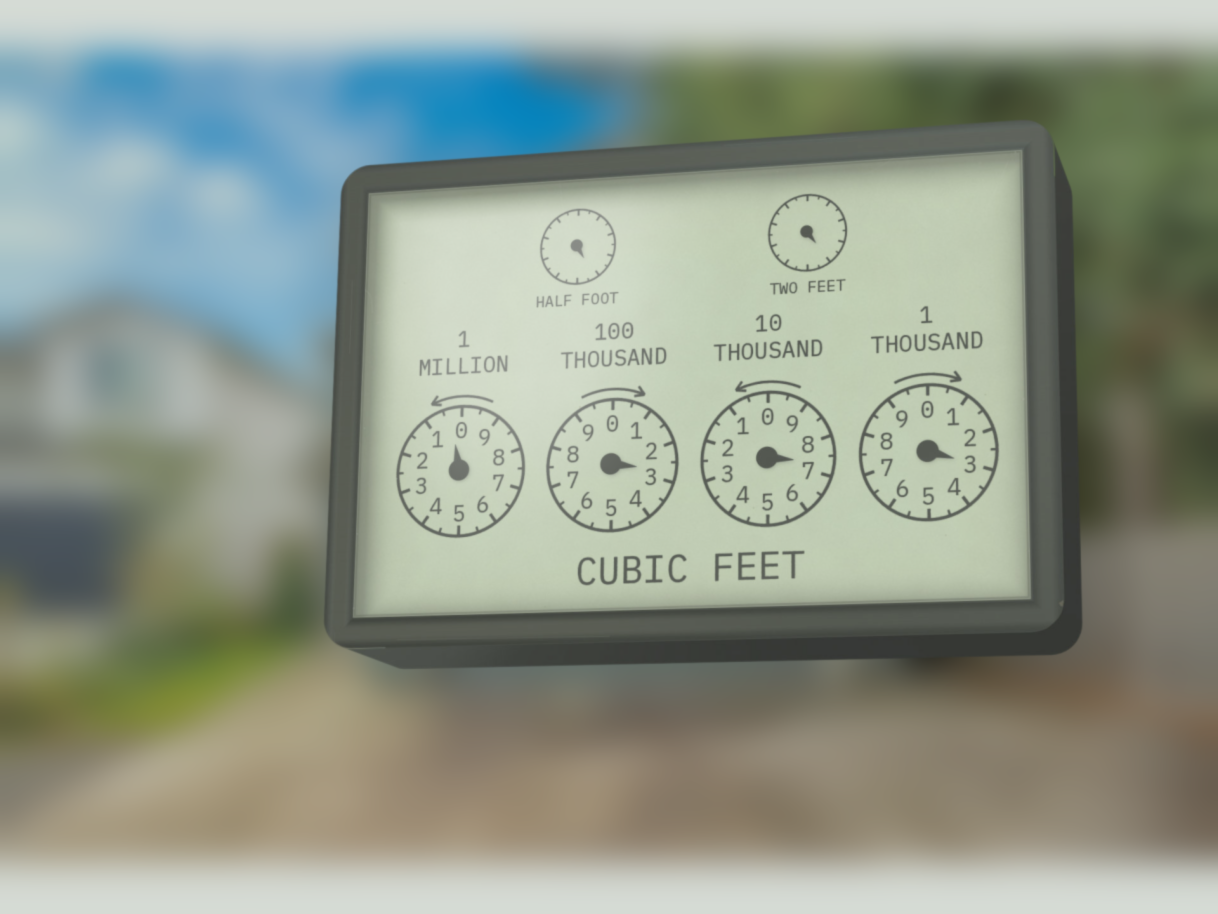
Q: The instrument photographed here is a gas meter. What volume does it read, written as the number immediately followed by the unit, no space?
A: 27300ft³
